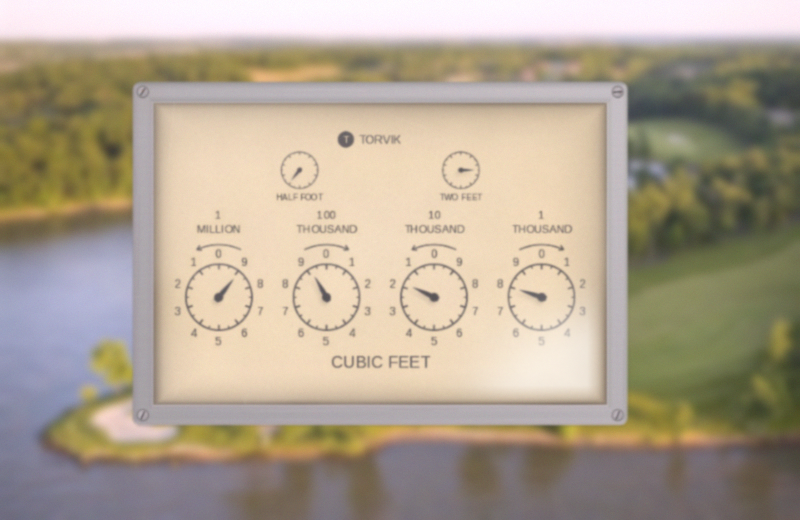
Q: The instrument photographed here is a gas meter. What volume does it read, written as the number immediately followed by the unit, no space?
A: 891800ft³
